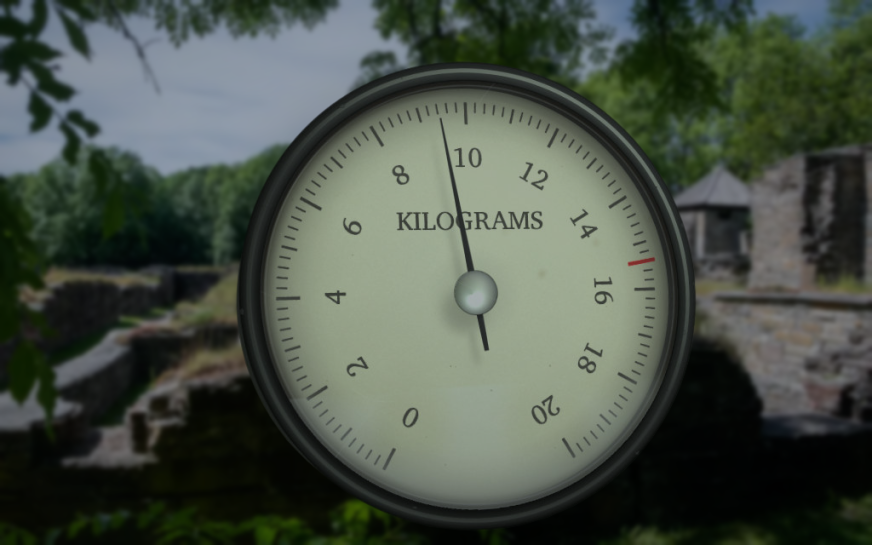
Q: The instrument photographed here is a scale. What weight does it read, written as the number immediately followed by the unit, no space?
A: 9.4kg
